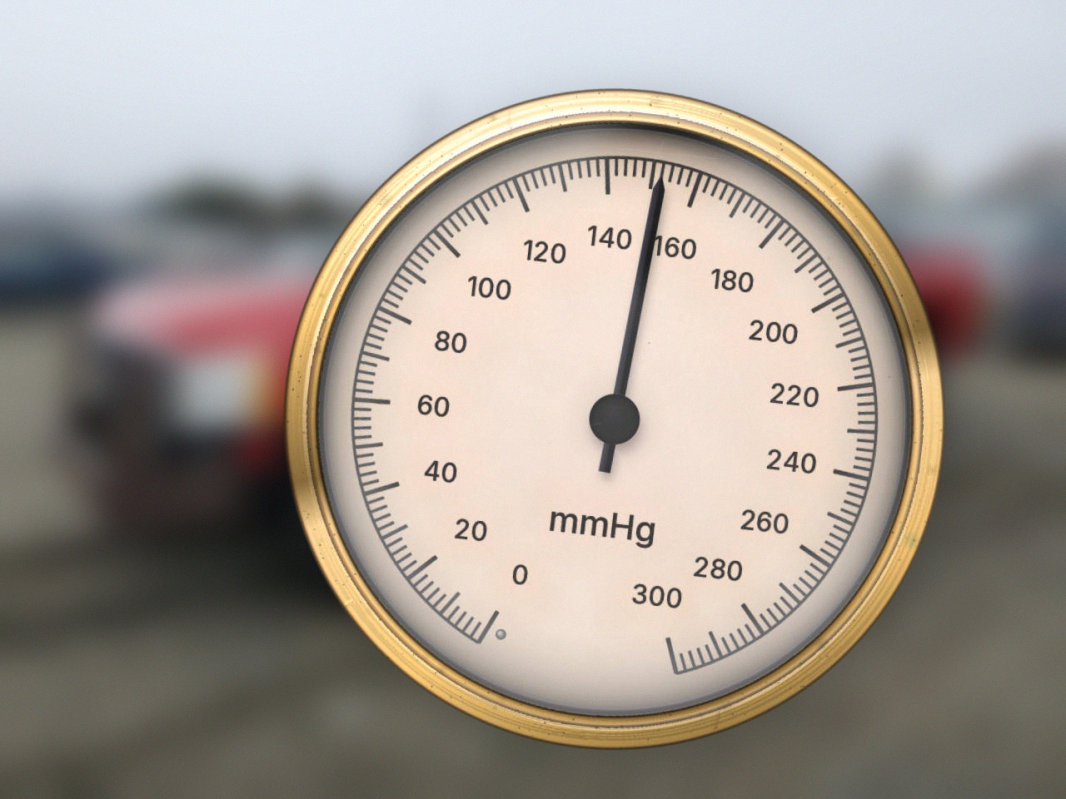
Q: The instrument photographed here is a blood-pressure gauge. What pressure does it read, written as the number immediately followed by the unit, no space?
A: 152mmHg
